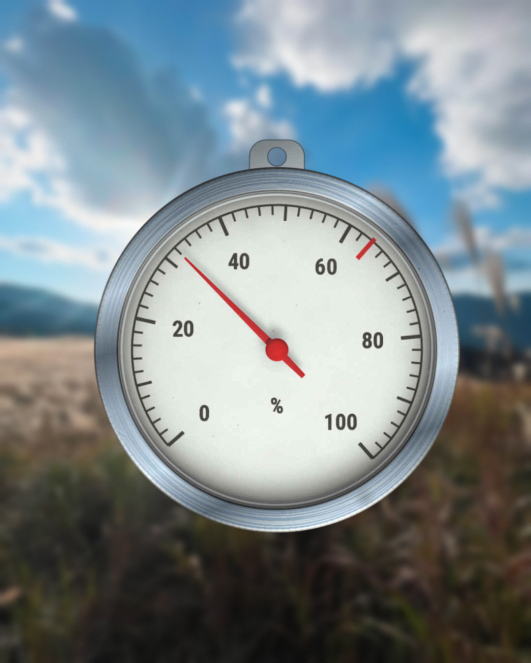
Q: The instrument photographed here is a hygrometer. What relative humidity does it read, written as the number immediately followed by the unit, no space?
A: 32%
